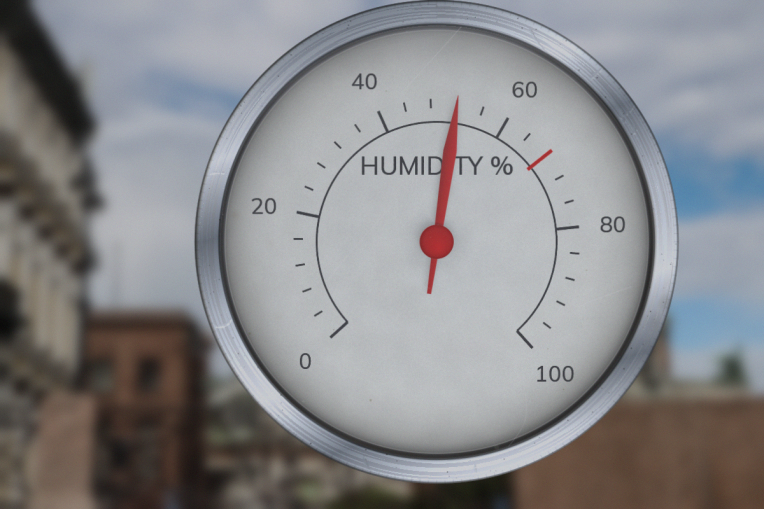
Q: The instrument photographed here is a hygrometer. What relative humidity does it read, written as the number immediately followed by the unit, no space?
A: 52%
